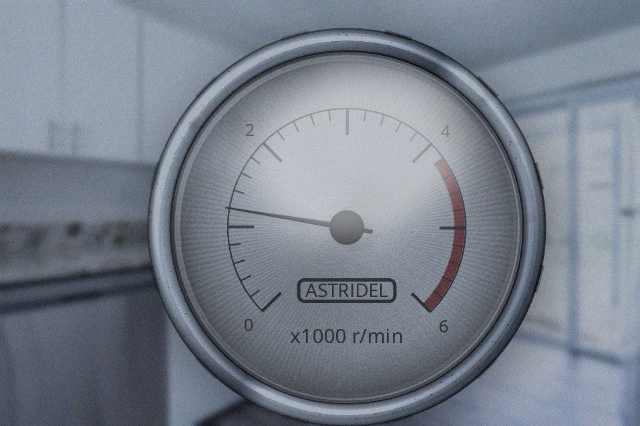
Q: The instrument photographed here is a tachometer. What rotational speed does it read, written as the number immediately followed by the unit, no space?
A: 1200rpm
